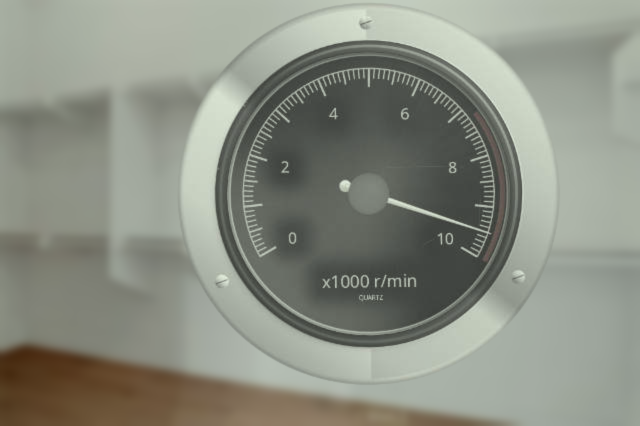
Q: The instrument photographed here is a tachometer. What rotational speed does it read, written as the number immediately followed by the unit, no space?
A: 9500rpm
